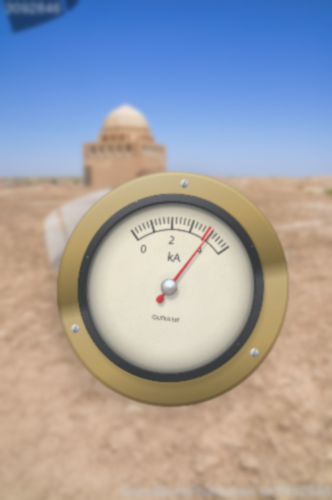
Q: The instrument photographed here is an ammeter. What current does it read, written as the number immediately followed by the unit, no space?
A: 4kA
